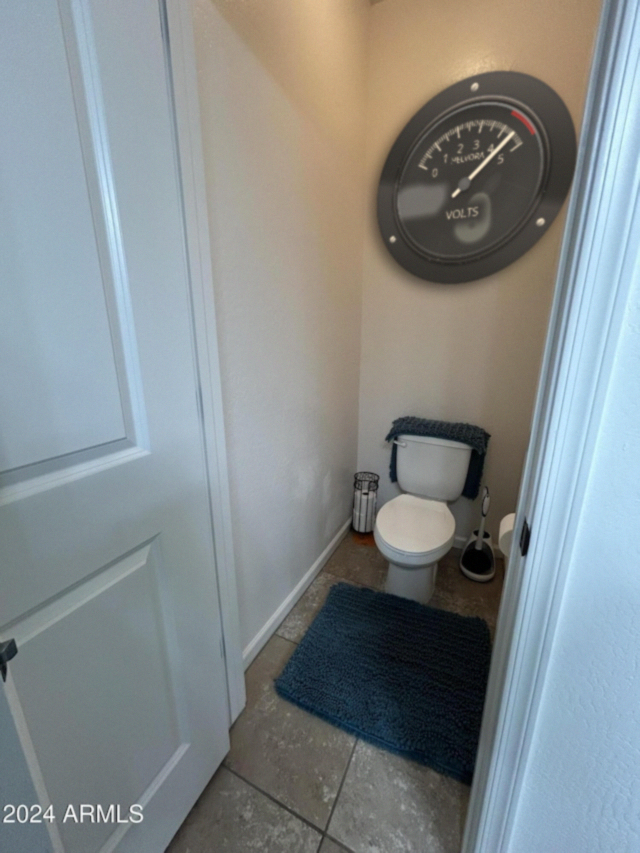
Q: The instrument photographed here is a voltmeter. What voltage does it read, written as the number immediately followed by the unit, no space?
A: 4.5V
